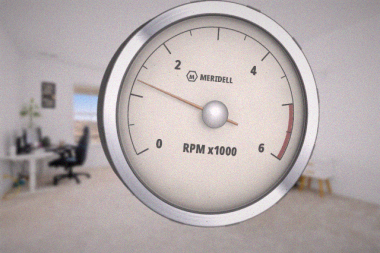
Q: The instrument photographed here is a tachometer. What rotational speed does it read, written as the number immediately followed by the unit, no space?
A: 1250rpm
